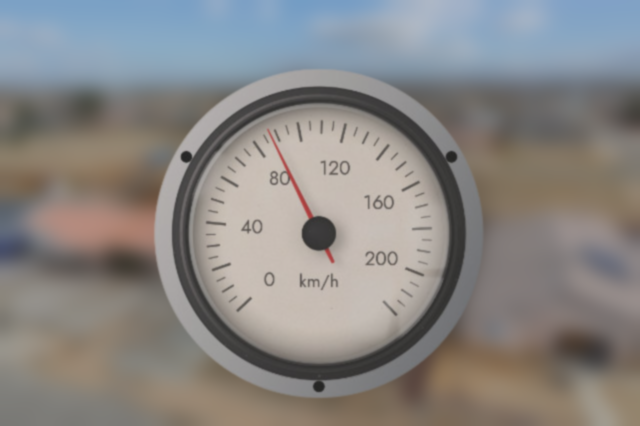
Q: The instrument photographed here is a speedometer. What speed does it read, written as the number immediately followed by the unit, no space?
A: 87.5km/h
